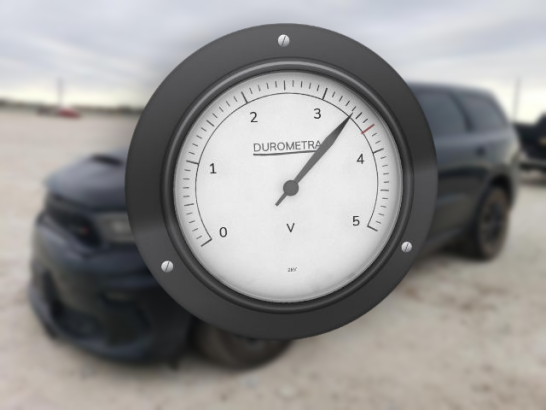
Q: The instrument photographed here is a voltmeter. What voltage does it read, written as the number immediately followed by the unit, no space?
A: 3.4V
